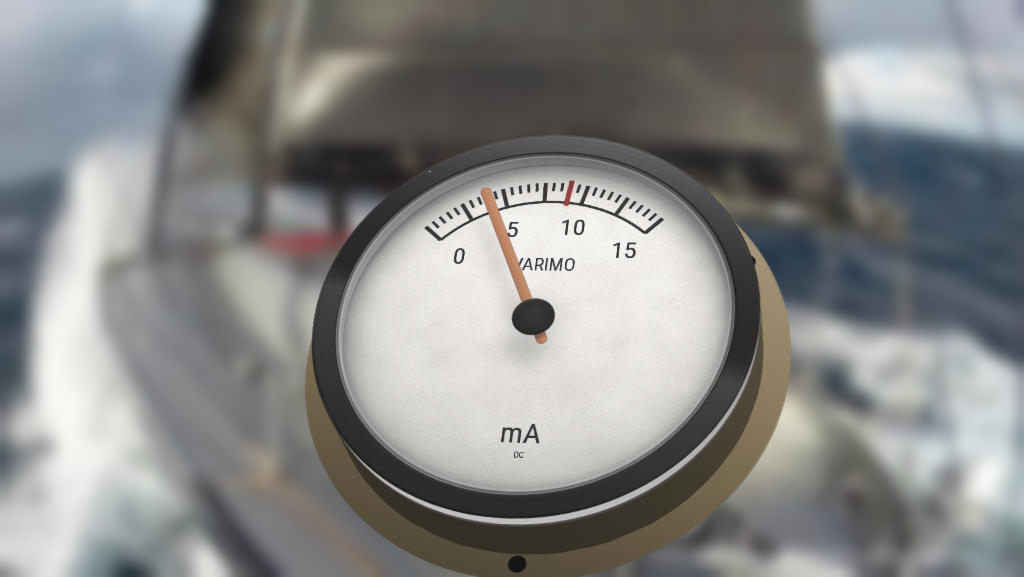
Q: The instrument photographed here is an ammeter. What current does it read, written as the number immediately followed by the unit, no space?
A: 4mA
